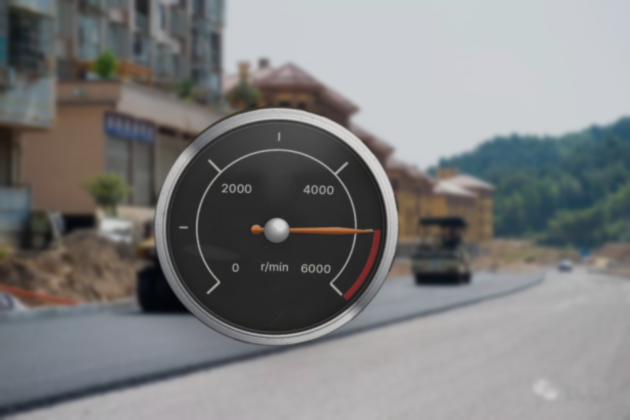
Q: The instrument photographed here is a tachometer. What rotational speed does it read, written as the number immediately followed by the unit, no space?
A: 5000rpm
